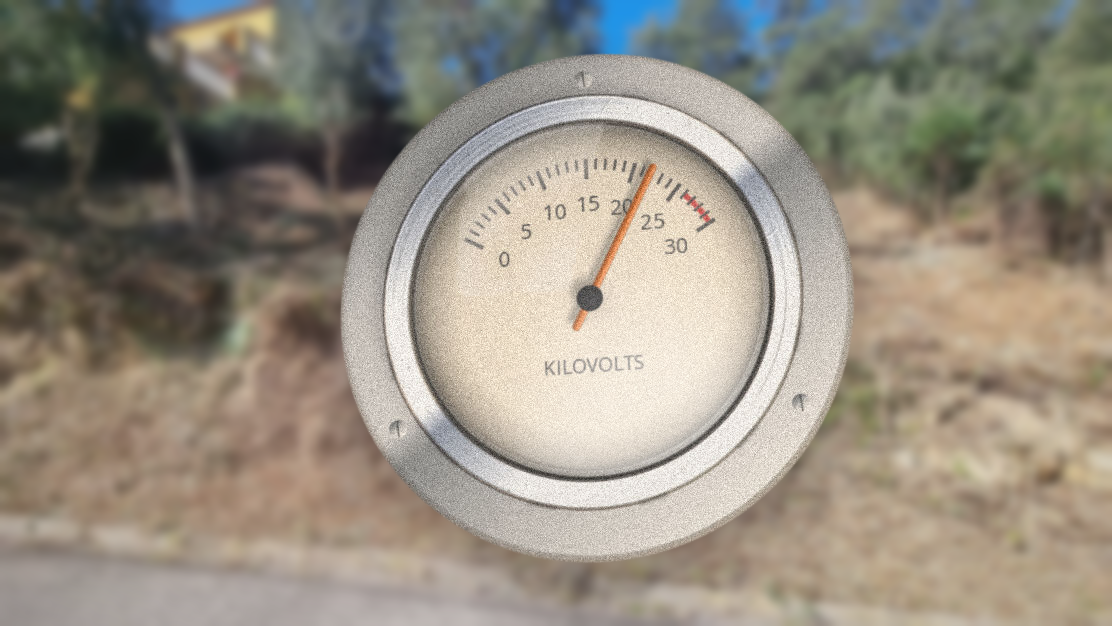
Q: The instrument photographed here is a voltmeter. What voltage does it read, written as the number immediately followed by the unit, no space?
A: 22kV
